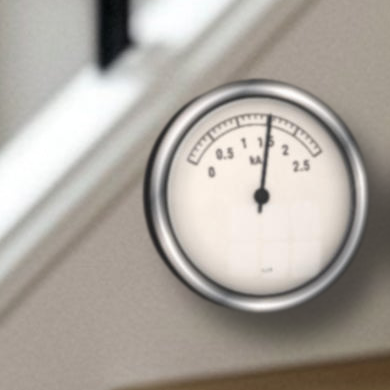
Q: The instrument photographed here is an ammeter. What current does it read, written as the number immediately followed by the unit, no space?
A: 1.5kA
